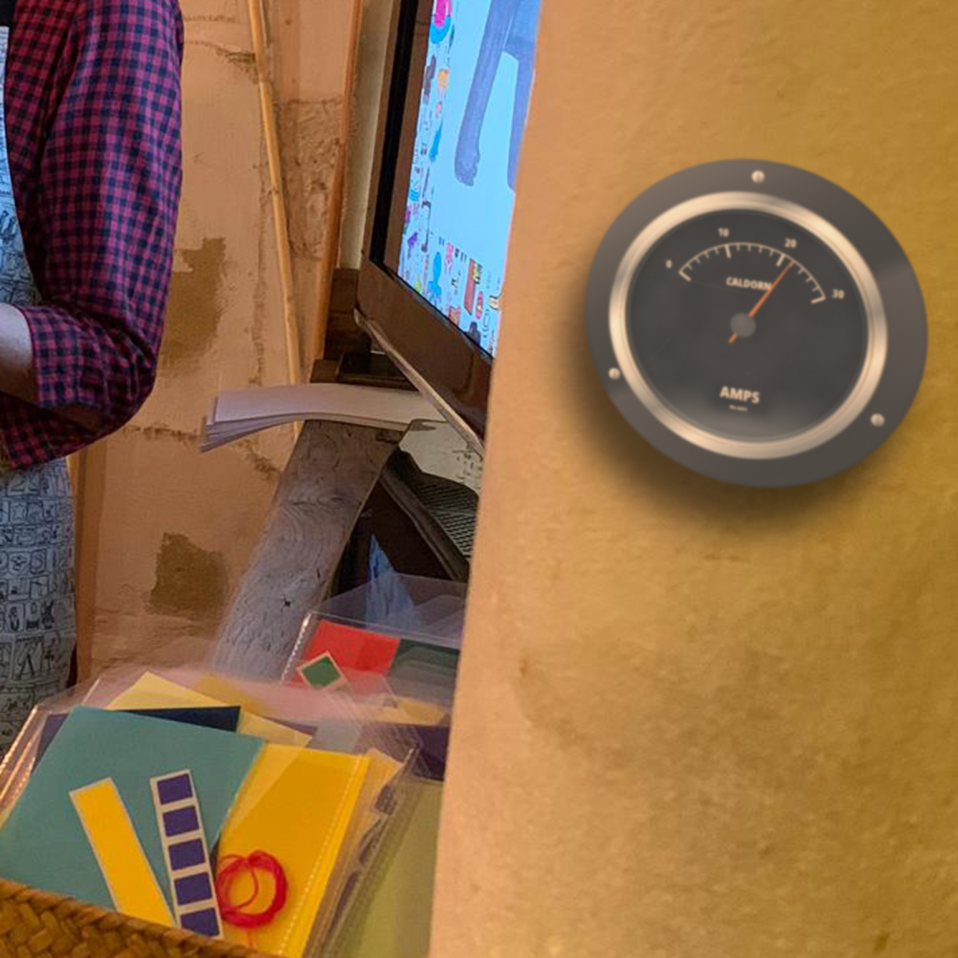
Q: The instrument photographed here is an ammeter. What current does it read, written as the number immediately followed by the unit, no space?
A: 22A
